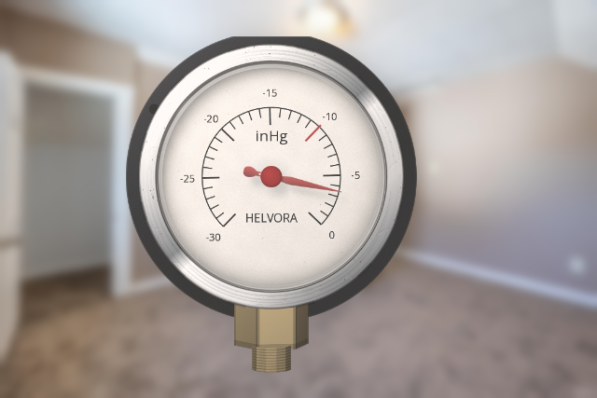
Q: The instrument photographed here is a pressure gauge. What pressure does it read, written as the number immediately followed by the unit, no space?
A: -3.5inHg
